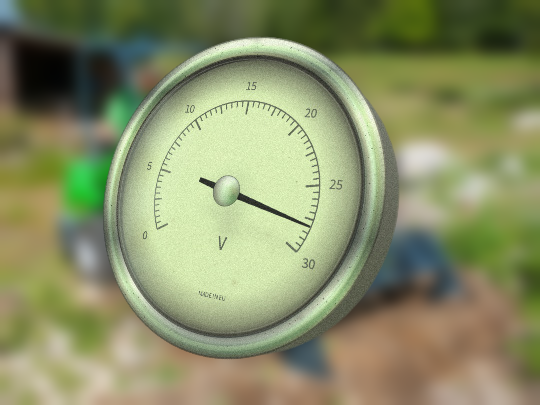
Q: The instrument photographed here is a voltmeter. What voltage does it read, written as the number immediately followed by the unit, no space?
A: 28V
